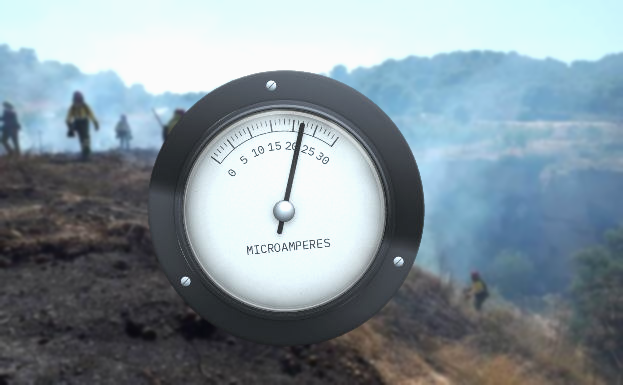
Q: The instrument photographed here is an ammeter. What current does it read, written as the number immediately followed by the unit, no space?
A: 22µA
